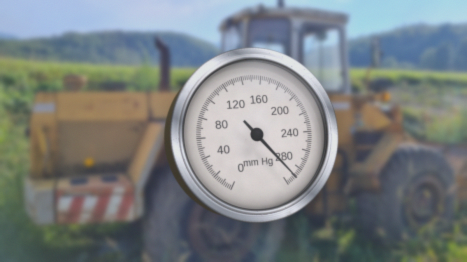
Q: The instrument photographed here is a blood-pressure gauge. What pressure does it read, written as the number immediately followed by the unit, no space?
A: 290mmHg
